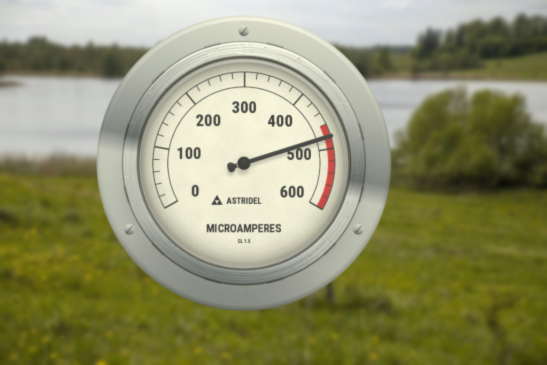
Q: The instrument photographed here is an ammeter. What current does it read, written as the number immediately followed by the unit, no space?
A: 480µA
